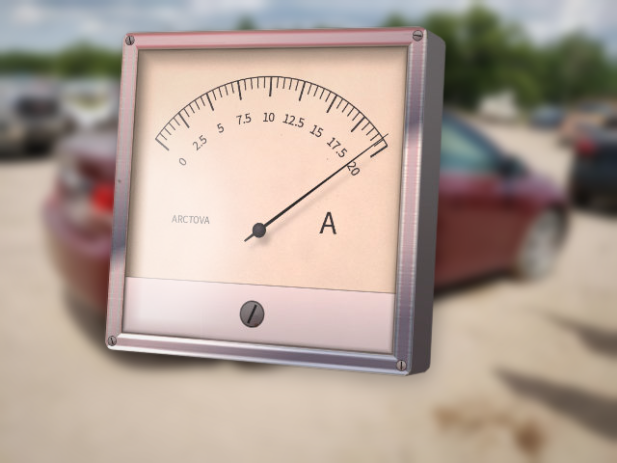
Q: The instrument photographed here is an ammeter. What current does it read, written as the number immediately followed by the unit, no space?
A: 19.5A
